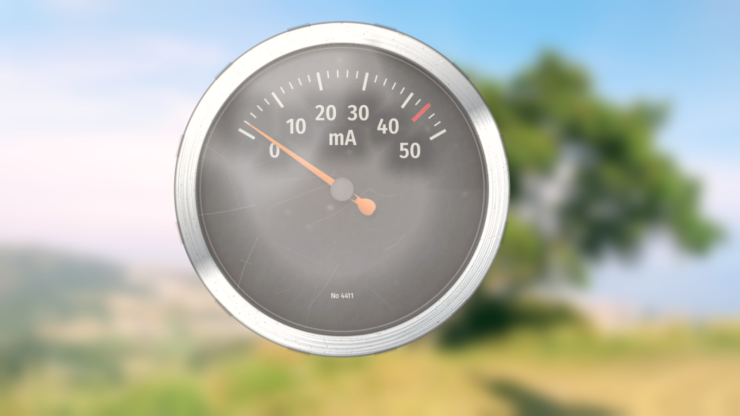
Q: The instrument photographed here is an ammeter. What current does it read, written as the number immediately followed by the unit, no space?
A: 2mA
